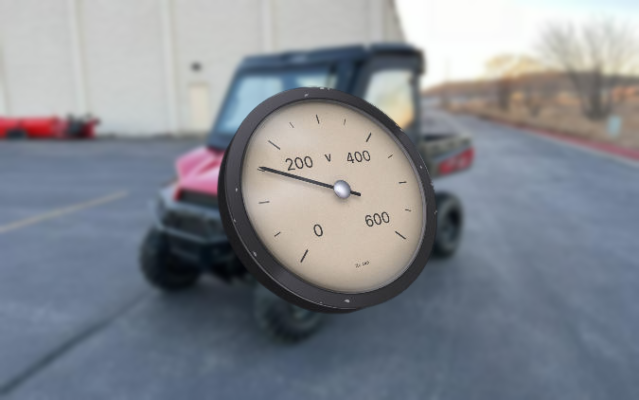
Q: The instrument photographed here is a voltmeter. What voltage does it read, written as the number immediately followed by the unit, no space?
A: 150V
